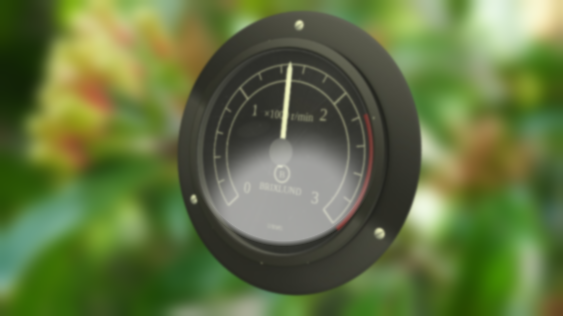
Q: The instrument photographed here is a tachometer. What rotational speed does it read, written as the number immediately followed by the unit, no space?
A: 1500rpm
